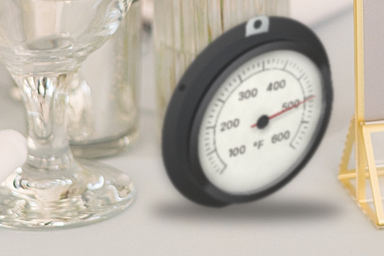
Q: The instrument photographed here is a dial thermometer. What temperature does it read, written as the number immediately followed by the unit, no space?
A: 500°F
